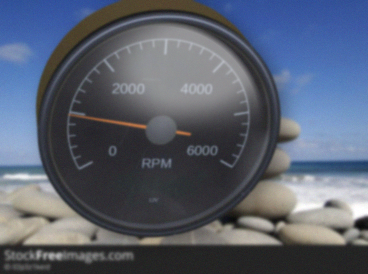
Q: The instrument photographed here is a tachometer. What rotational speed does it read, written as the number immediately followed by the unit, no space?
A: 1000rpm
